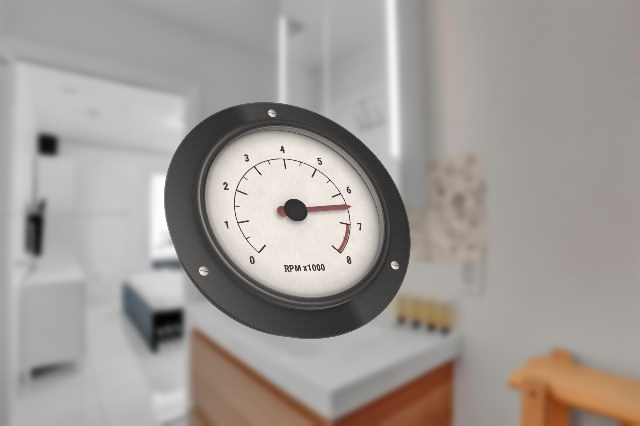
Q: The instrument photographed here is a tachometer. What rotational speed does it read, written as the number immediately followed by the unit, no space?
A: 6500rpm
